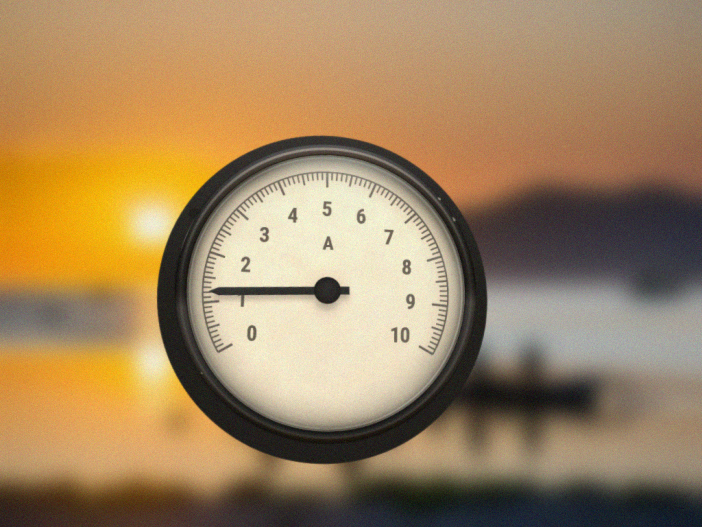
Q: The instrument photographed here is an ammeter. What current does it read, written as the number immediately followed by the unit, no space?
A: 1.2A
